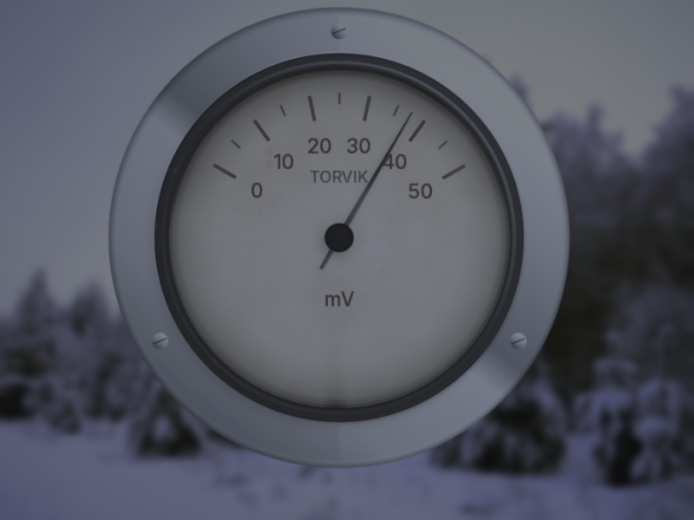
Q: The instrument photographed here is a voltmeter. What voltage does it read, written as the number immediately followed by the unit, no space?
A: 37.5mV
